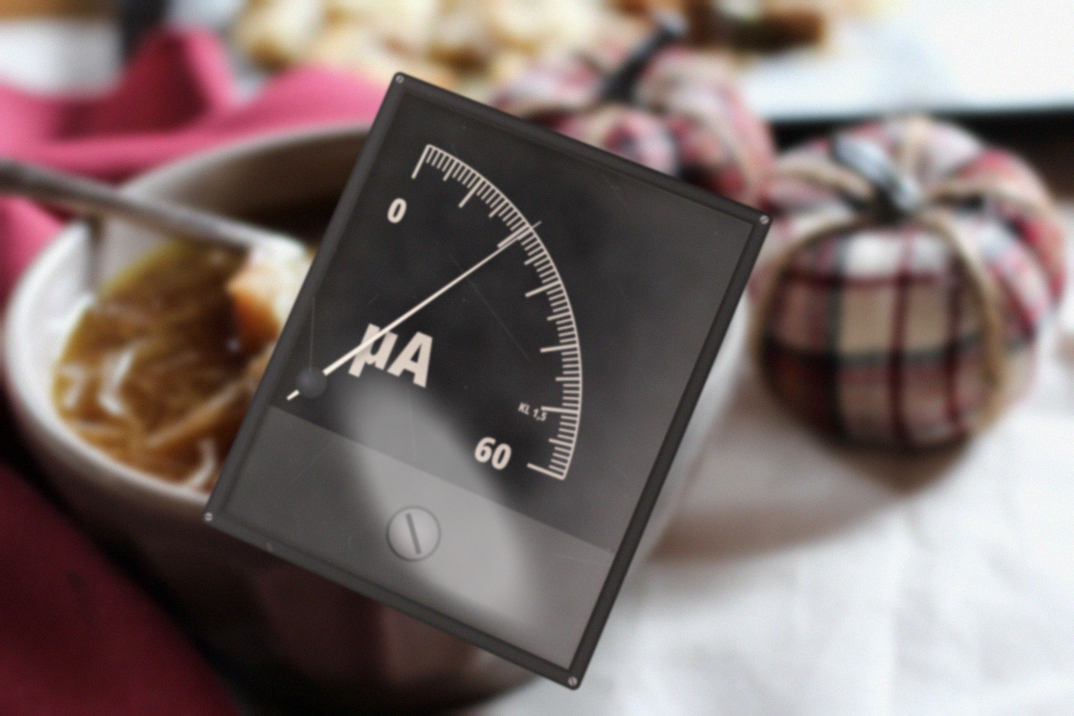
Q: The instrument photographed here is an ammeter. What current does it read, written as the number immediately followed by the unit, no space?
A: 21µA
